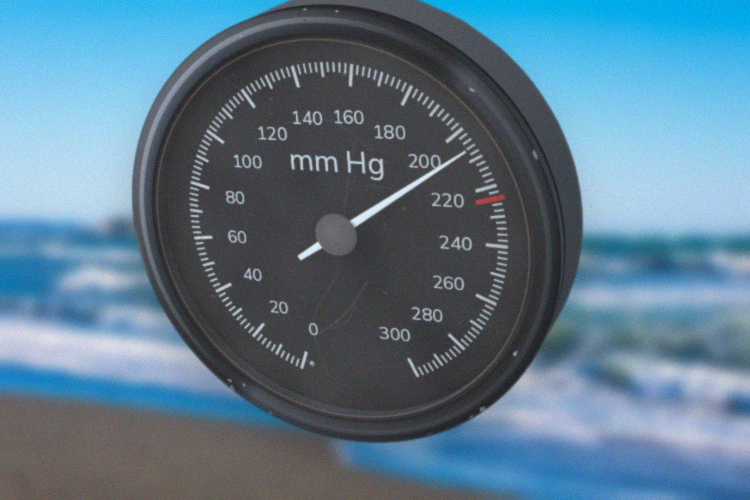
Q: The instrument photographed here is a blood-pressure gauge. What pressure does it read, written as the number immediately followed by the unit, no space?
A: 206mmHg
